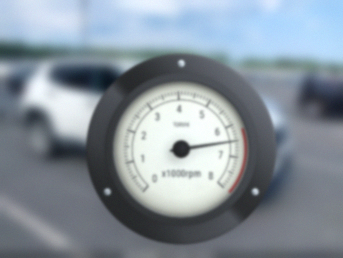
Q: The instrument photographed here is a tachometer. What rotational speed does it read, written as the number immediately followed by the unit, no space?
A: 6500rpm
